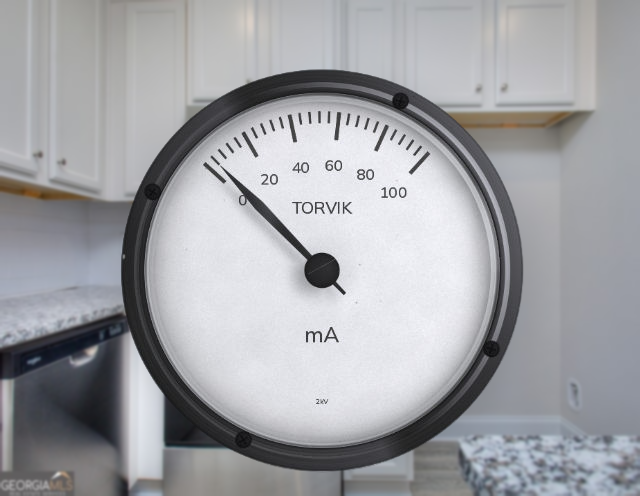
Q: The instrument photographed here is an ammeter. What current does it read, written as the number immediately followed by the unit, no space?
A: 4mA
